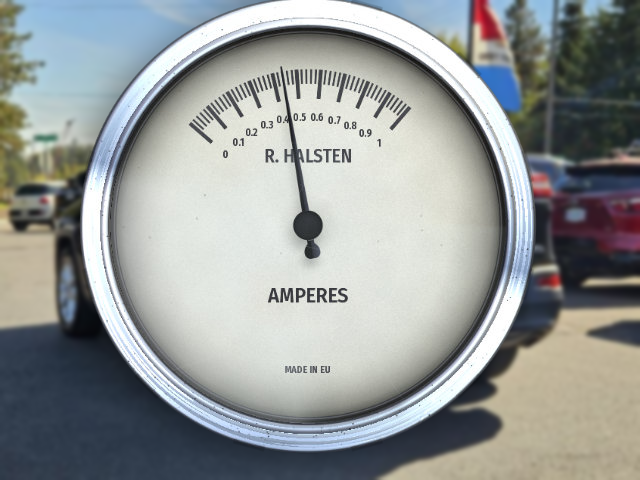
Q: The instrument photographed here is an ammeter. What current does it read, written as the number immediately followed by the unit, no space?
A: 0.44A
